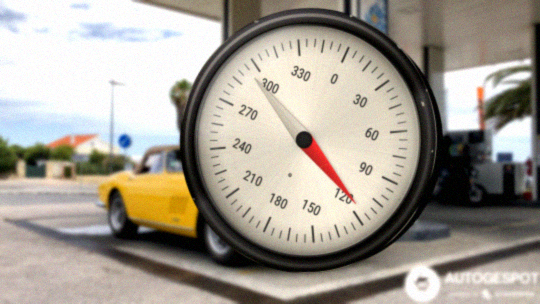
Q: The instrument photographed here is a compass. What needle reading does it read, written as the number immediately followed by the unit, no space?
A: 115°
